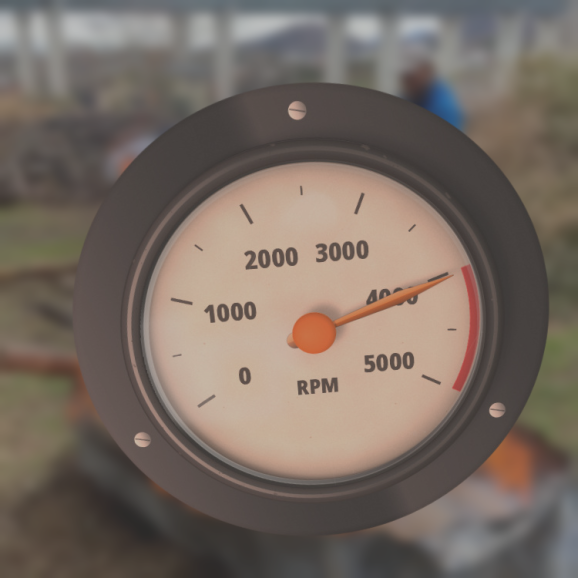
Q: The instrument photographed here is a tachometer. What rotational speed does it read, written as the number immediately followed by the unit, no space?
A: 4000rpm
